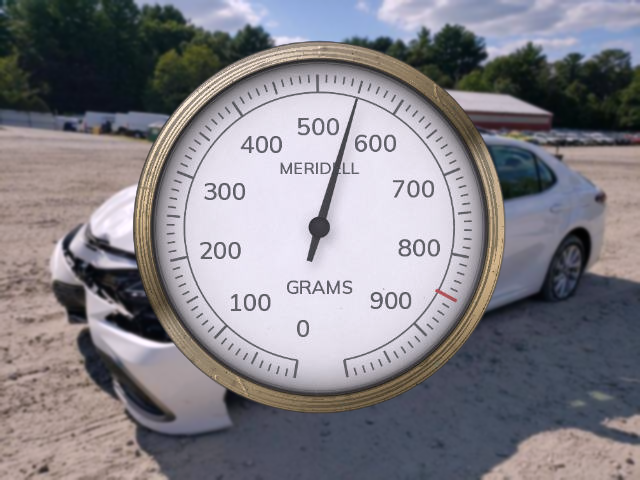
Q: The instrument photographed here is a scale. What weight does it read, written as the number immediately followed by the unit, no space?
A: 550g
